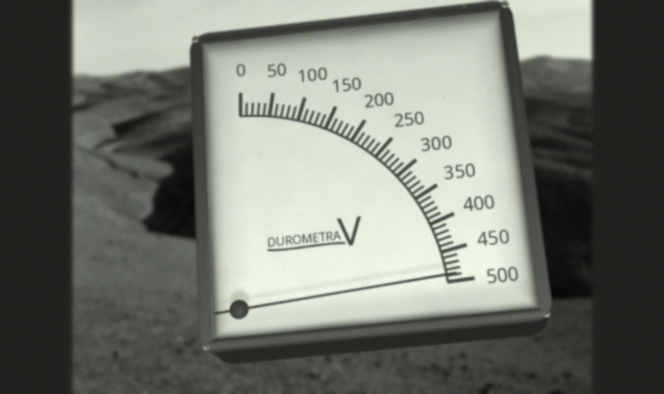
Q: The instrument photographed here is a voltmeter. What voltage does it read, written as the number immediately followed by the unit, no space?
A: 490V
